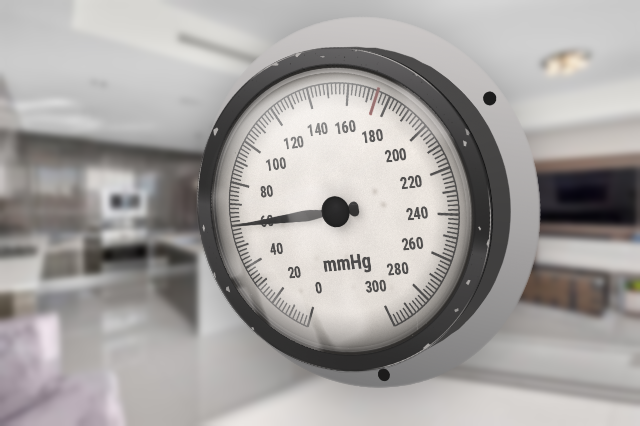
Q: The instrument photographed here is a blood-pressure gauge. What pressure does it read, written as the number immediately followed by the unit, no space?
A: 60mmHg
